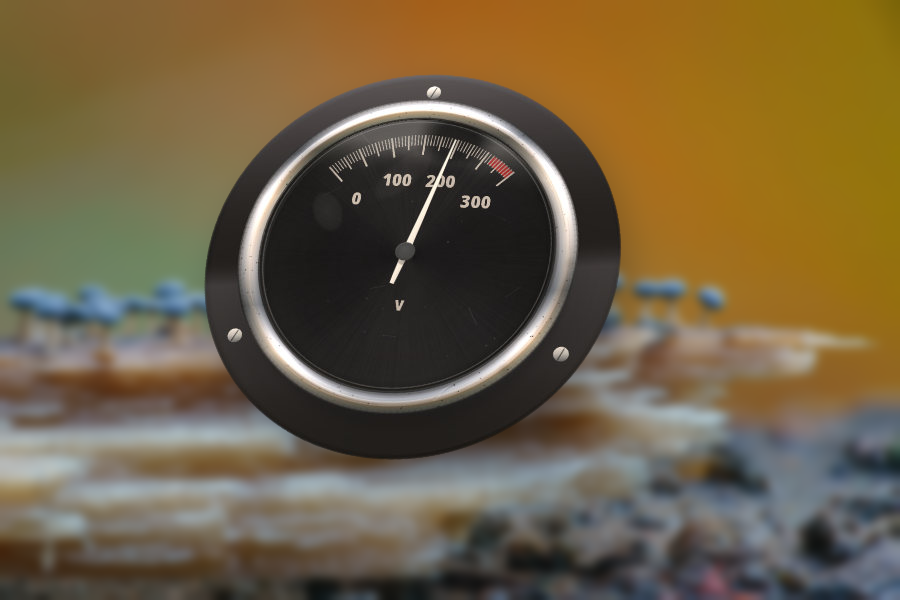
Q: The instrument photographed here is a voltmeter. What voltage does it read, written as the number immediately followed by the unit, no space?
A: 200V
